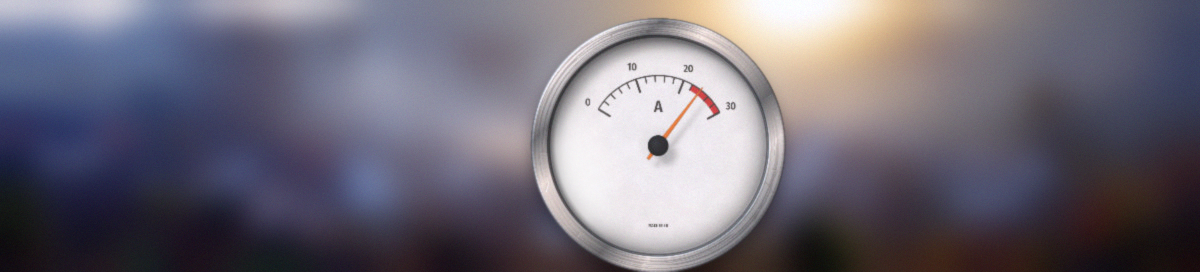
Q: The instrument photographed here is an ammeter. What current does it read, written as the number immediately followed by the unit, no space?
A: 24A
